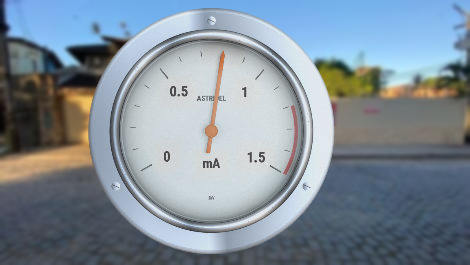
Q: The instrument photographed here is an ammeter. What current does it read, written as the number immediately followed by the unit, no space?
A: 0.8mA
